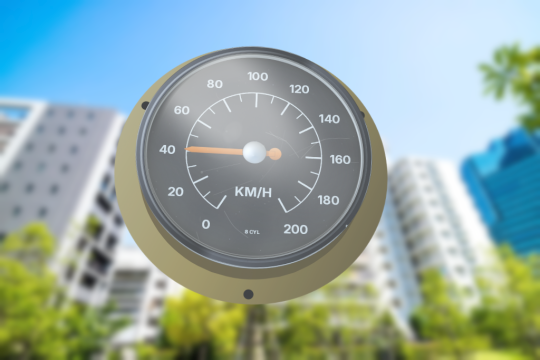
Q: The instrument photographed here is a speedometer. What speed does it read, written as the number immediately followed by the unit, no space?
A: 40km/h
